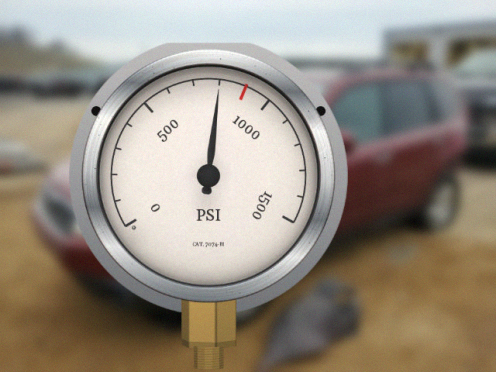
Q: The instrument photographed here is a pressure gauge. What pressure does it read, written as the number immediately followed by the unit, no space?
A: 800psi
